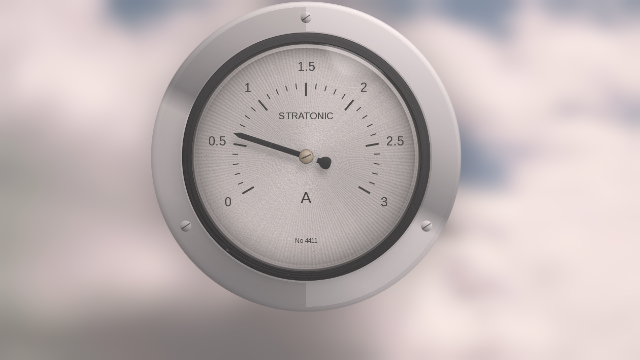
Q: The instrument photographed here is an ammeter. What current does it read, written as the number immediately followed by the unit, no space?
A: 0.6A
